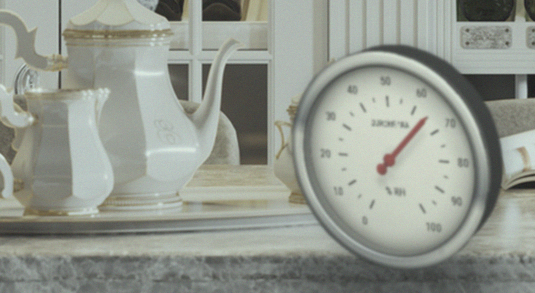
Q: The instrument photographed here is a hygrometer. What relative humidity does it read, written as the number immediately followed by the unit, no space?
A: 65%
